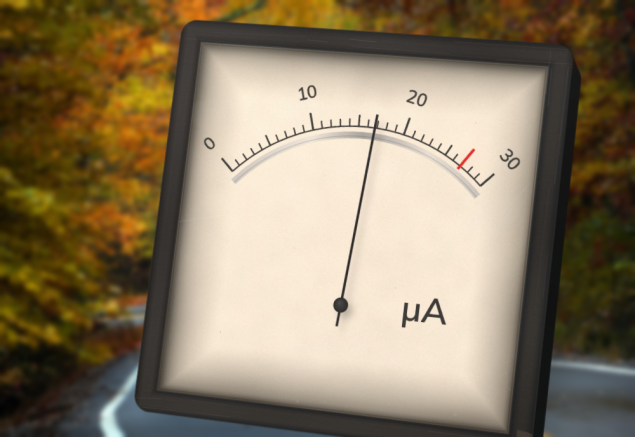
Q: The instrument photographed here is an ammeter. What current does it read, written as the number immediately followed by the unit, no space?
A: 17µA
